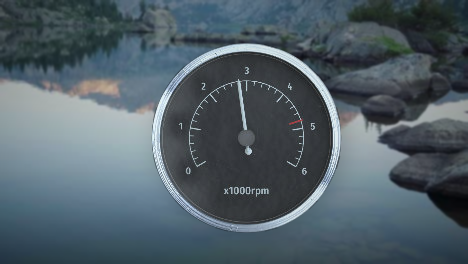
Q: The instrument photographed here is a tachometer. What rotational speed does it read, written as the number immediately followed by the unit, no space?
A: 2800rpm
